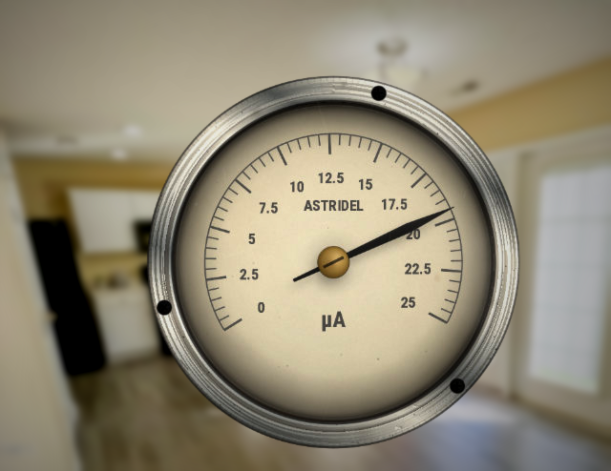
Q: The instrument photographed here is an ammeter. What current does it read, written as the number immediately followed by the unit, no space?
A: 19.5µA
